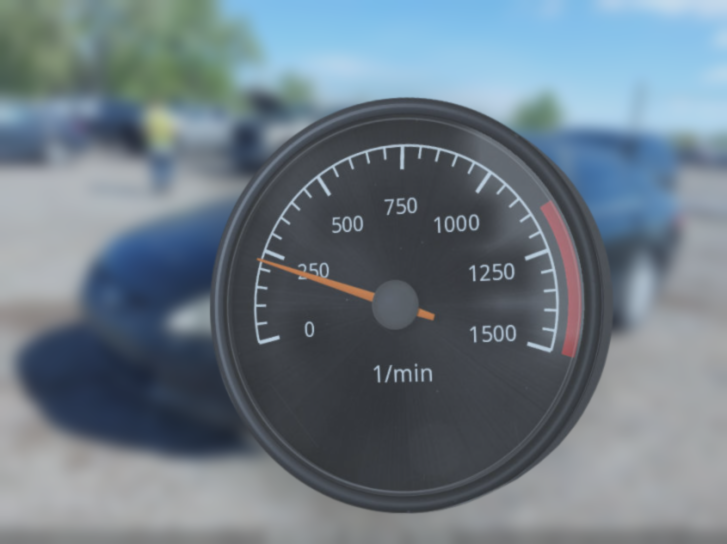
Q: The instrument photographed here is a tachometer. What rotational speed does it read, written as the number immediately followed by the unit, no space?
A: 225rpm
